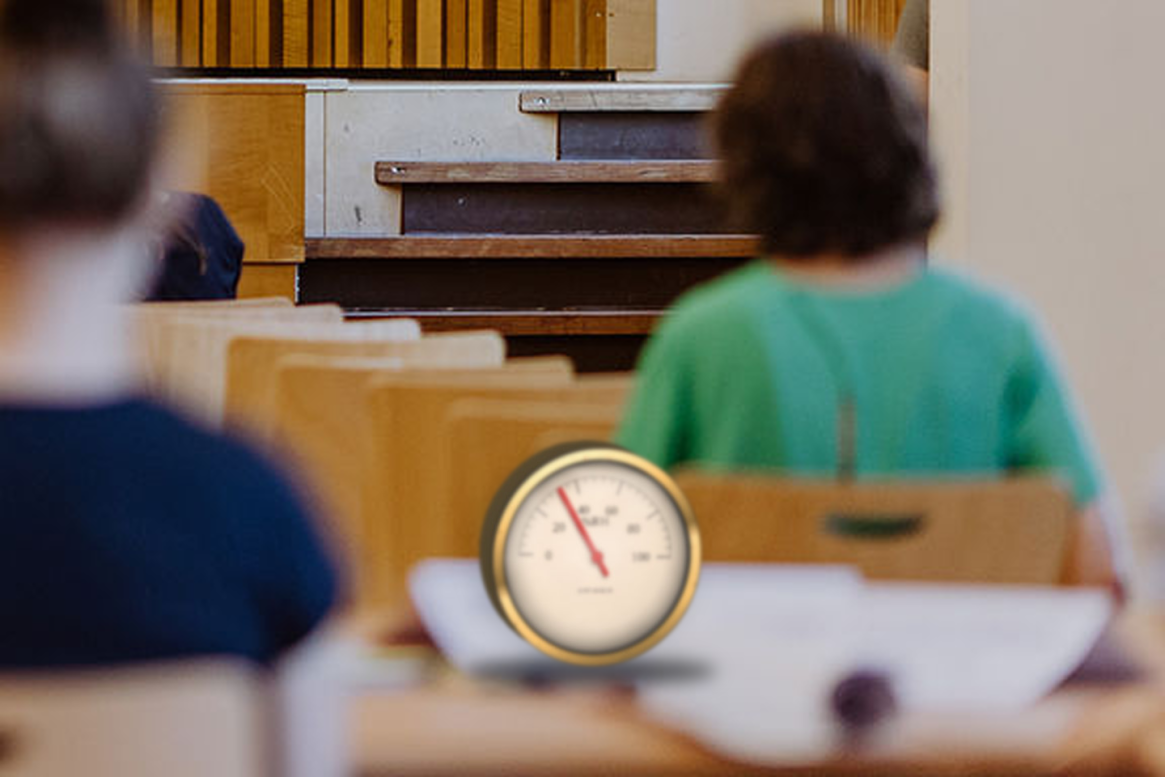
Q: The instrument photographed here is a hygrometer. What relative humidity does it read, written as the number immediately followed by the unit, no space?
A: 32%
